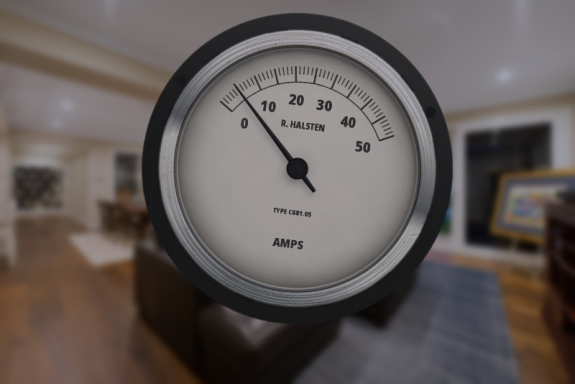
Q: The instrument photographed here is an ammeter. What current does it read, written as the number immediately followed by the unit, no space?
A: 5A
